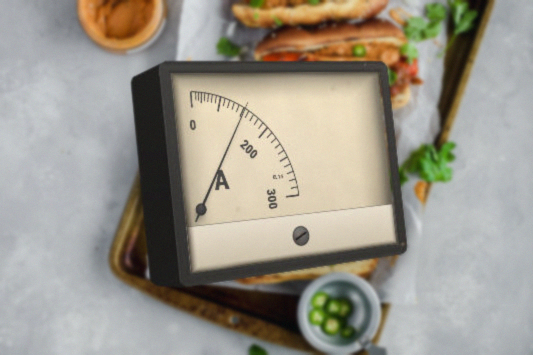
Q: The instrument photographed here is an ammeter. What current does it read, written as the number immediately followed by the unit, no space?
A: 150A
